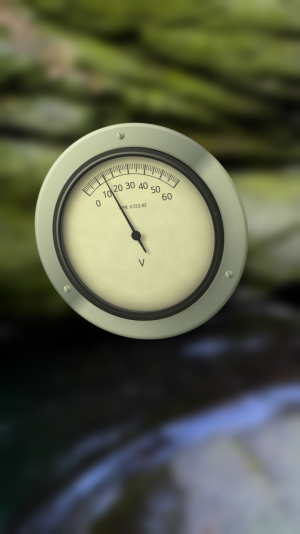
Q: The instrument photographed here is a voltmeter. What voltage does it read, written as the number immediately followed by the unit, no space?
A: 15V
